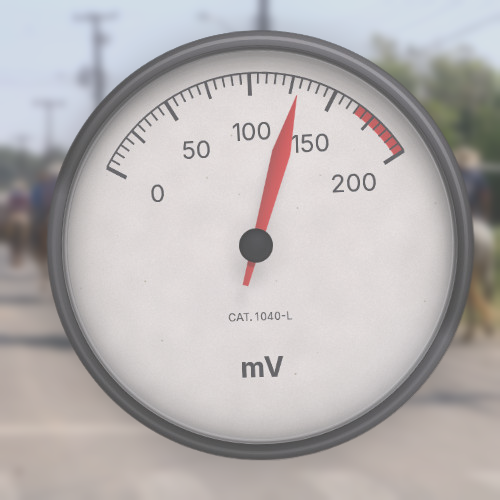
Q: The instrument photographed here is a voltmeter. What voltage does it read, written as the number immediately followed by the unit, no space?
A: 130mV
